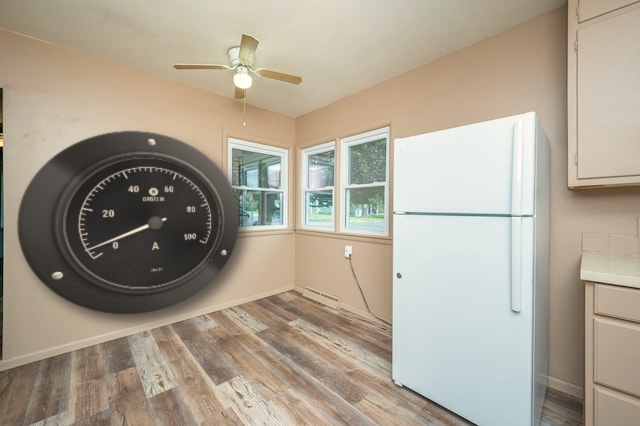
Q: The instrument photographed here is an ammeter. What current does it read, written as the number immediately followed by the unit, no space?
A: 4A
